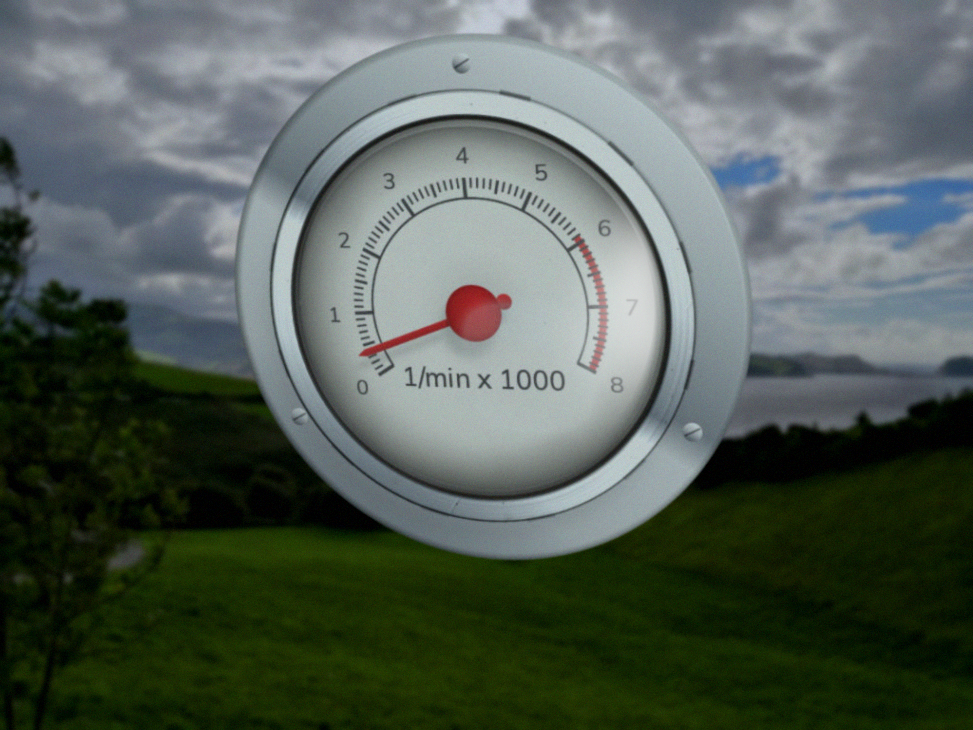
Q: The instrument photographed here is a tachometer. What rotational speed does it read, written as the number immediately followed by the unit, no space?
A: 400rpm
